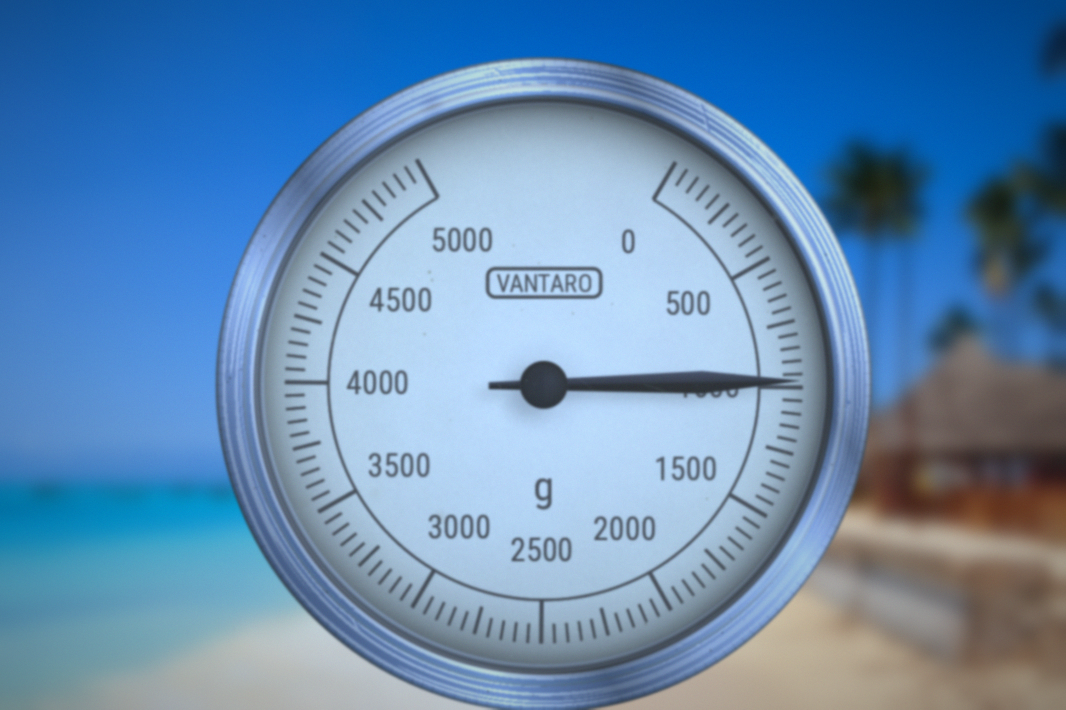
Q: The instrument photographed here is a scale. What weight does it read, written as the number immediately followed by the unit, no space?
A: 975g
